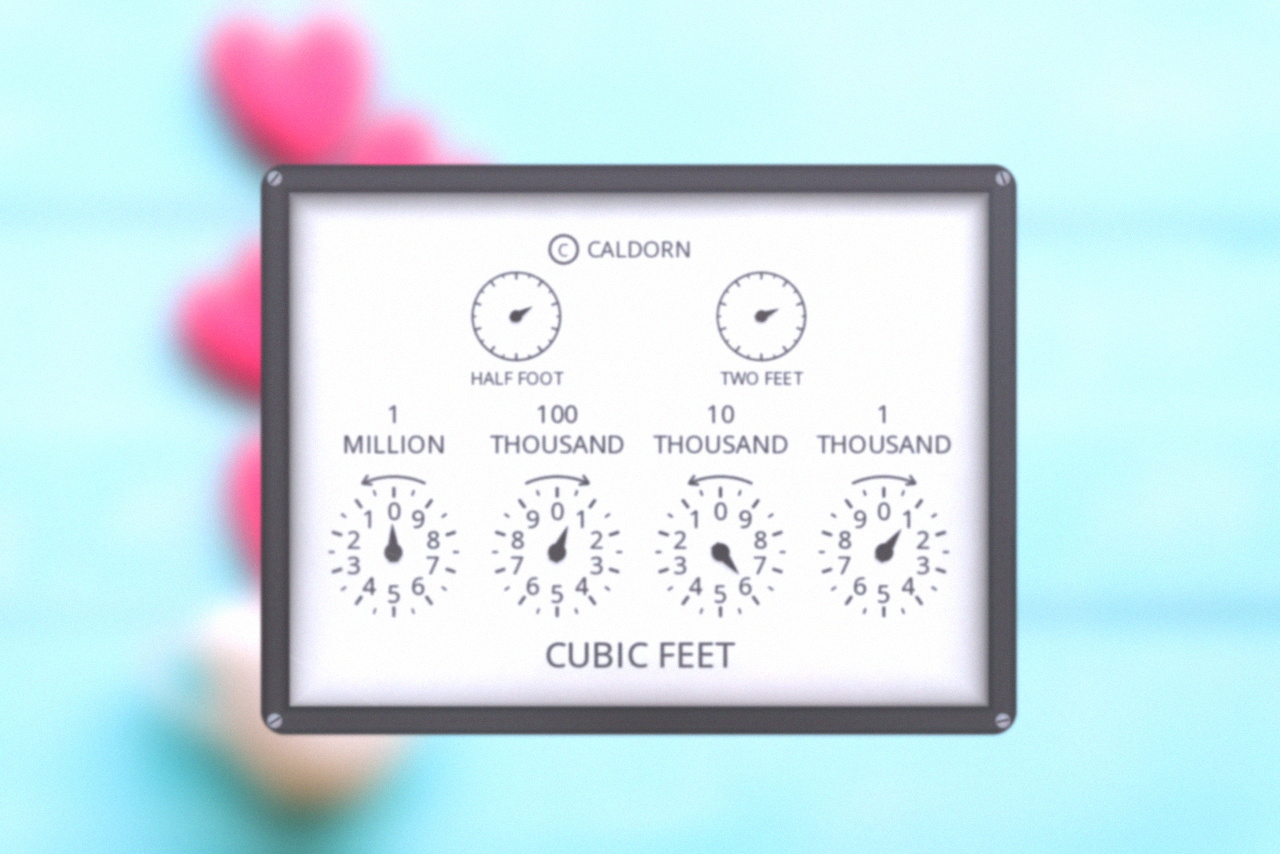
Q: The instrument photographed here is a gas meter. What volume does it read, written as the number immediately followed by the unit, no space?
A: 6100ft³
